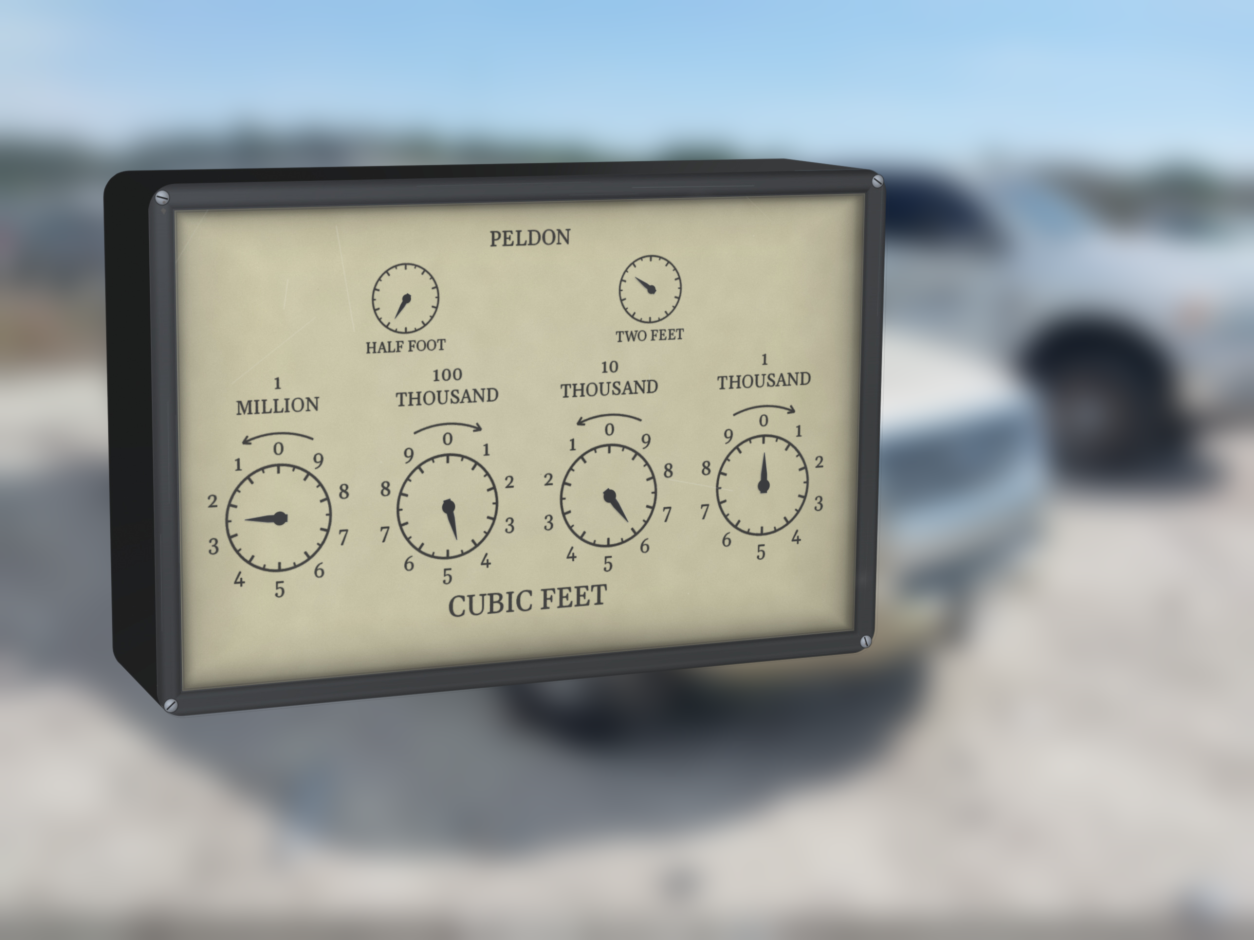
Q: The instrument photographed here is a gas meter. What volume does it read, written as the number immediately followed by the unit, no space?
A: 246000ft³
